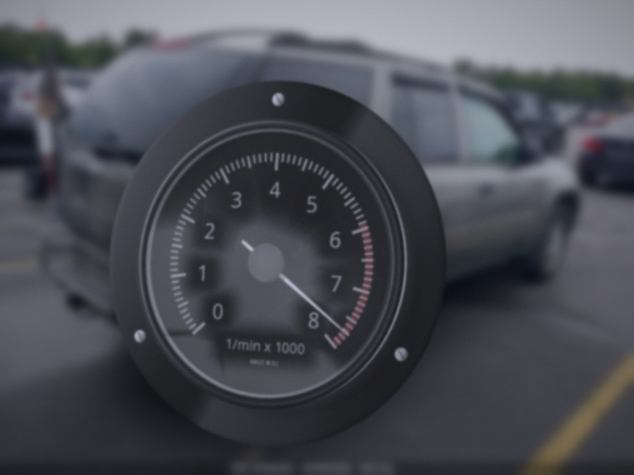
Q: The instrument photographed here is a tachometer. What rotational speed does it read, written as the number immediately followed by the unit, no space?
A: 7700rpm
